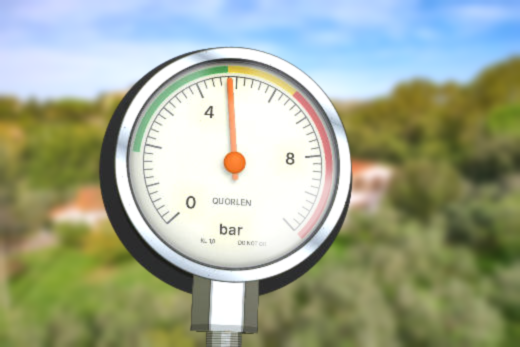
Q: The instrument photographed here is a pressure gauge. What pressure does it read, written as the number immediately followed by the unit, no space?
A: 4.8bar
